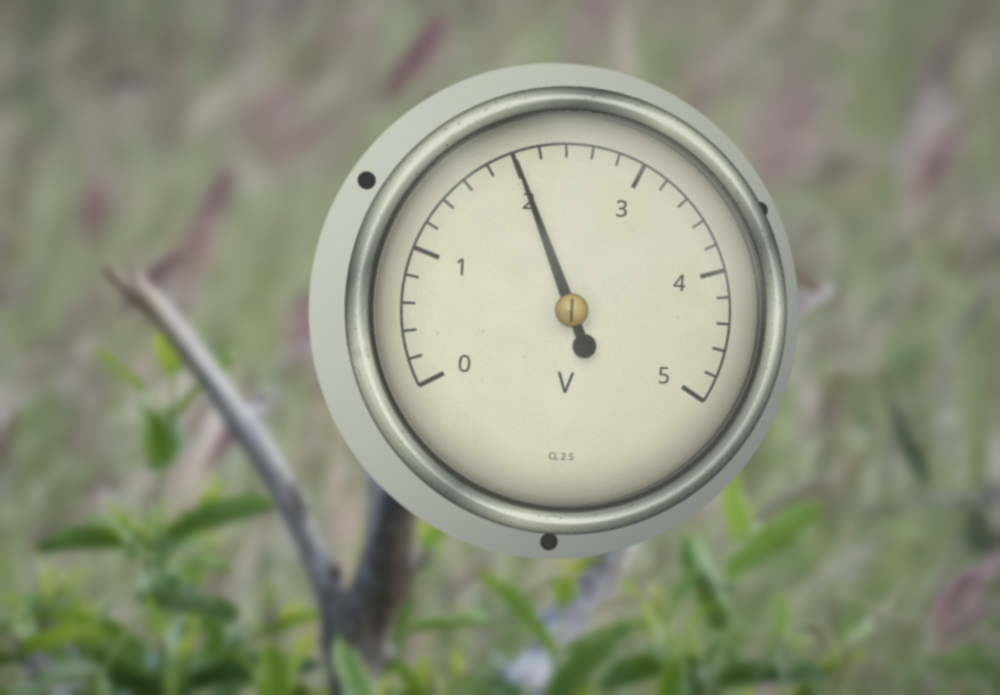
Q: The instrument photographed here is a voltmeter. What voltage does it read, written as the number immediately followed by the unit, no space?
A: 2V
